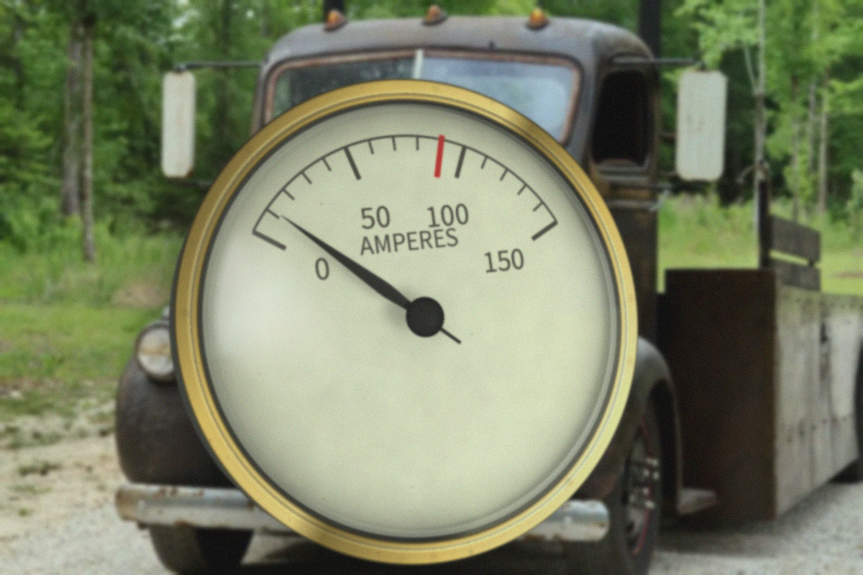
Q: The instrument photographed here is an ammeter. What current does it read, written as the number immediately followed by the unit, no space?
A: 10A
